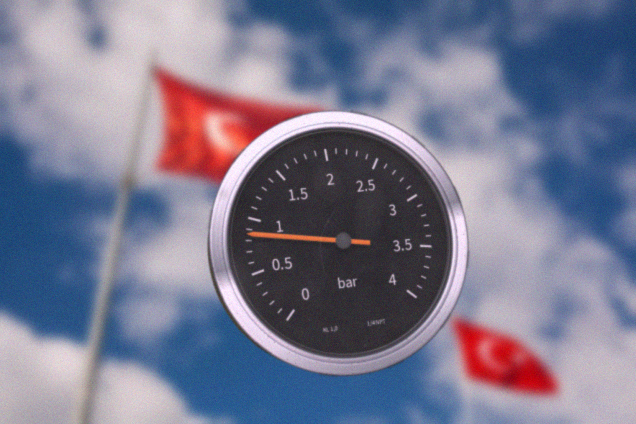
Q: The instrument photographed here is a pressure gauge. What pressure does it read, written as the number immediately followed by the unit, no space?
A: 0.85bar
